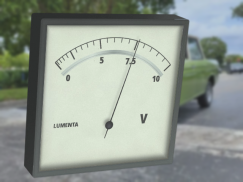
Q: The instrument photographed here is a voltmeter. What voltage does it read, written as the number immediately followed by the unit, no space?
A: 7.5V
